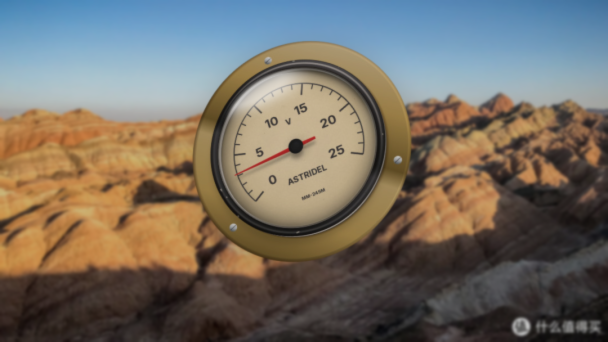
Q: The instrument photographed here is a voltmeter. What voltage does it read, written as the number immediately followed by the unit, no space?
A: 3V
